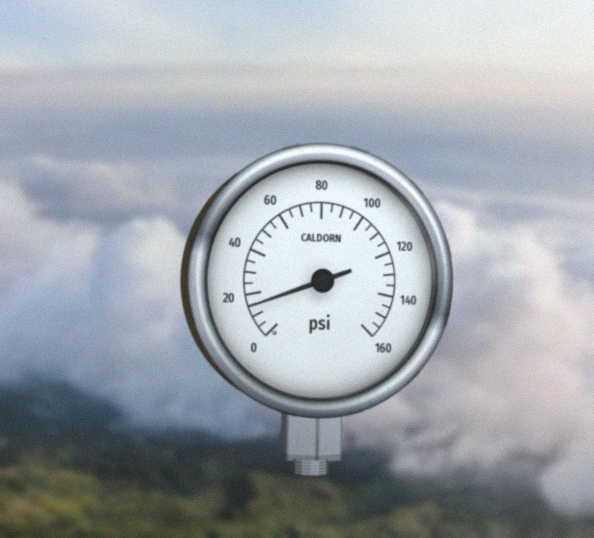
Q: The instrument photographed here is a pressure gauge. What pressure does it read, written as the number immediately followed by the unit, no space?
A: 15psi
